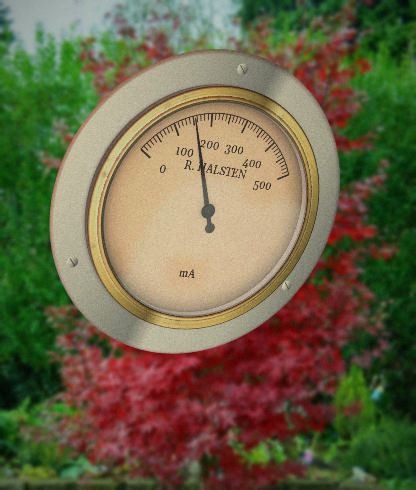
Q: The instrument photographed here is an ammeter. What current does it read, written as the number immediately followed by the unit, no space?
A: 150mA
